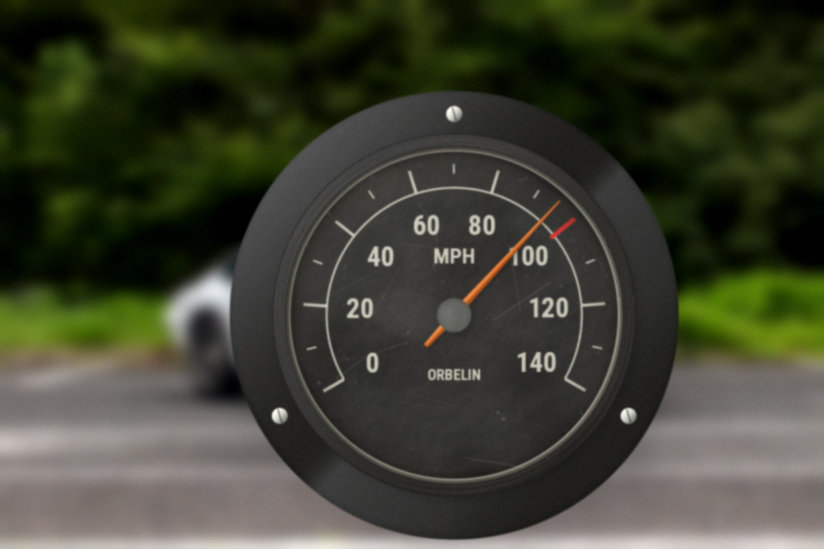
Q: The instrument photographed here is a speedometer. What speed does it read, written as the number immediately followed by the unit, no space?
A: 95mph
